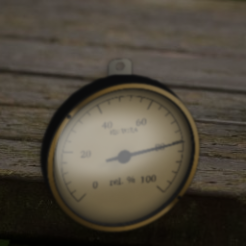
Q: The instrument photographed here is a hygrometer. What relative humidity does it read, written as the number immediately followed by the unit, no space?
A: 80%
